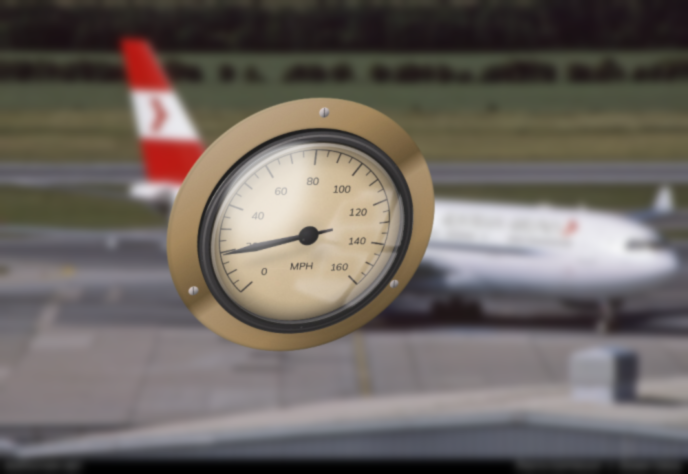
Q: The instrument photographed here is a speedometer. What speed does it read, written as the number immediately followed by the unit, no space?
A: 20mph
